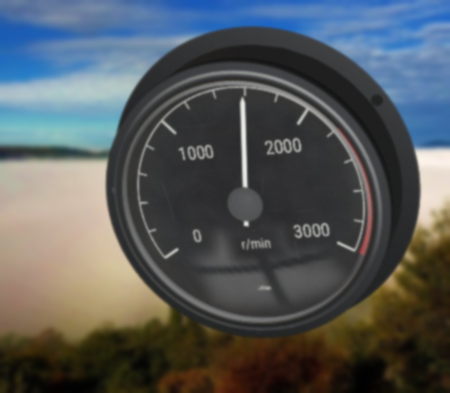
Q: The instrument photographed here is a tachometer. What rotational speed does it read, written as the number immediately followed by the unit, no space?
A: 1600rpm
